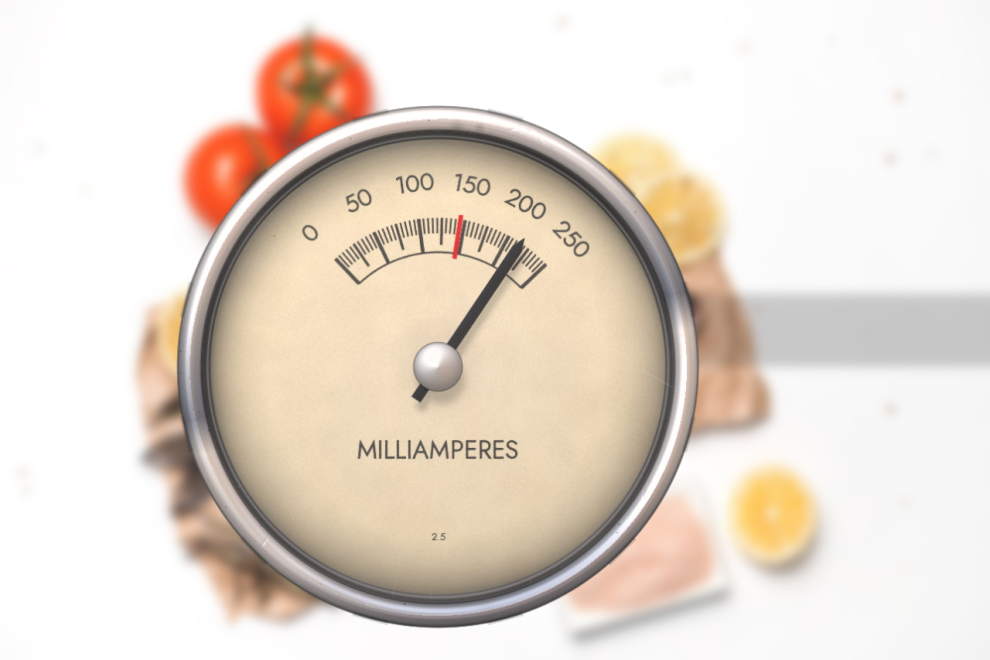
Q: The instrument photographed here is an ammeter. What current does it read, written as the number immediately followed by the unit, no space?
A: 215mA
